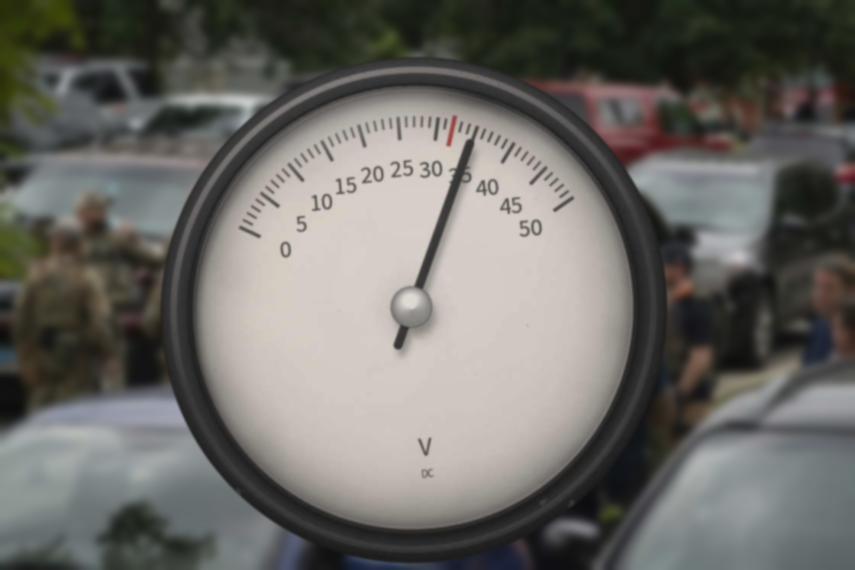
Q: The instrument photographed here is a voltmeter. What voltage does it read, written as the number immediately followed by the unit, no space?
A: 35V
